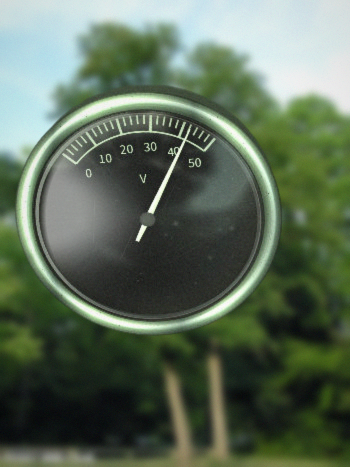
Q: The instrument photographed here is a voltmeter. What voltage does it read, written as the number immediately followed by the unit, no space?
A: 42V
